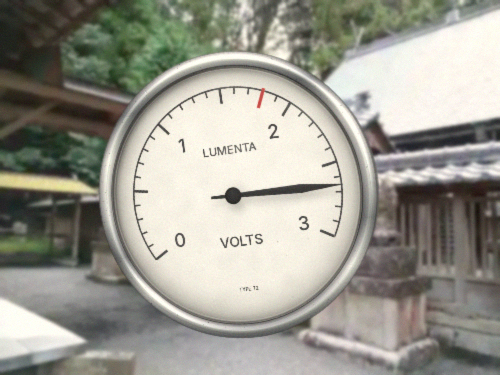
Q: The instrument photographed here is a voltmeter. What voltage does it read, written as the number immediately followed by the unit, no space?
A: 2.65V
